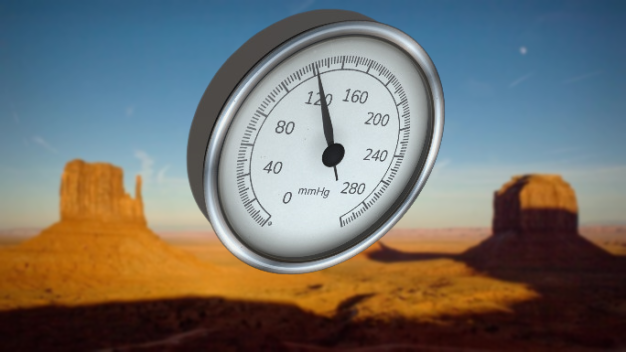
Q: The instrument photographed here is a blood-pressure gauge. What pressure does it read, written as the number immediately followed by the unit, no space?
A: 120mmHg
